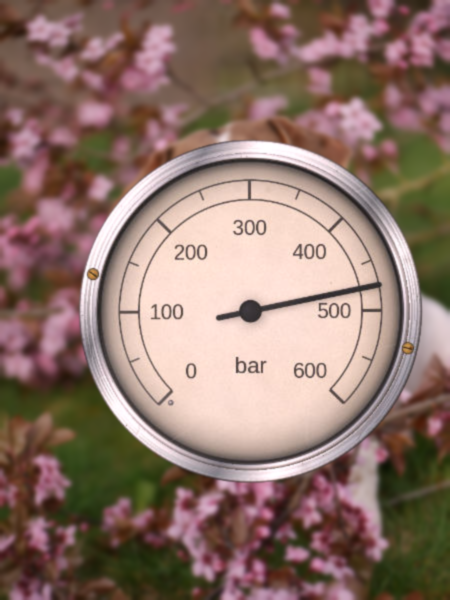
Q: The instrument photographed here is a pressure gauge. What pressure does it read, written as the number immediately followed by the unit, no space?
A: 475bar
